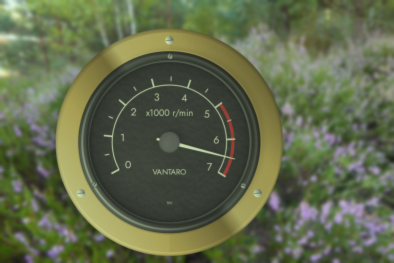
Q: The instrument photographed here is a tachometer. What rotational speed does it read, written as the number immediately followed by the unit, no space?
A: 6500rpm
